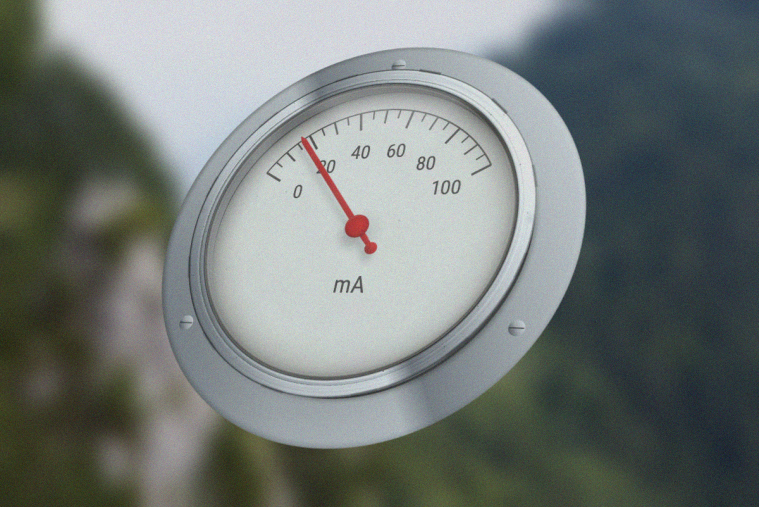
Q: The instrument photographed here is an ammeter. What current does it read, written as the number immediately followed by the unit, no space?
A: 17.5mA
